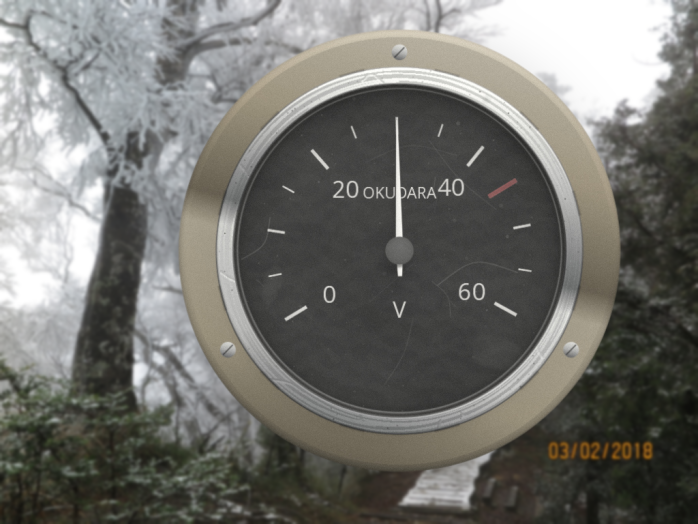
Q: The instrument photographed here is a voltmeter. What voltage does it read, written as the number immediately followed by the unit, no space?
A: 30V
